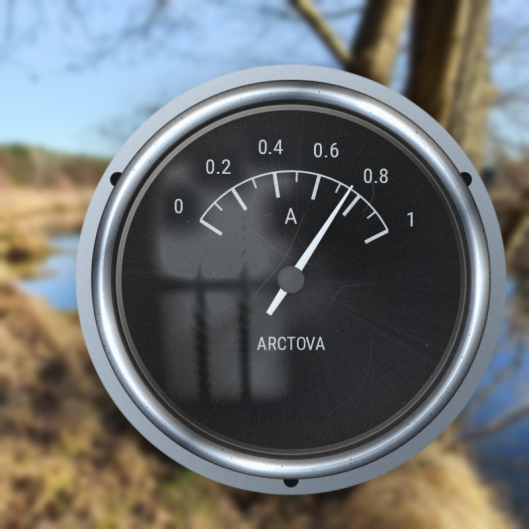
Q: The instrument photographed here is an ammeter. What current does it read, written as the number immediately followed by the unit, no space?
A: 0.75A
